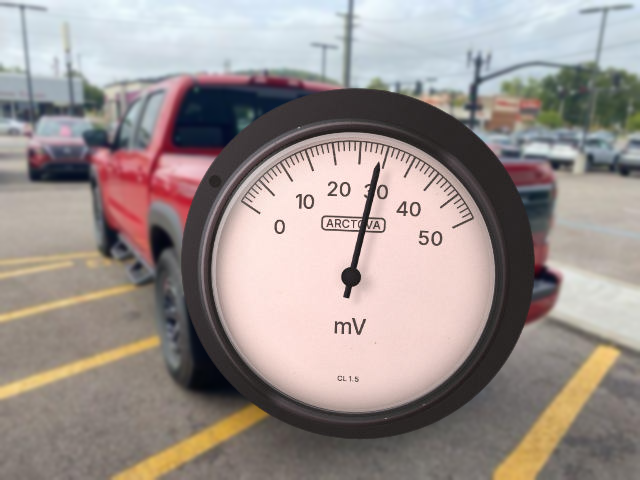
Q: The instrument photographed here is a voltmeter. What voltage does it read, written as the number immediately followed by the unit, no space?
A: 29mV
